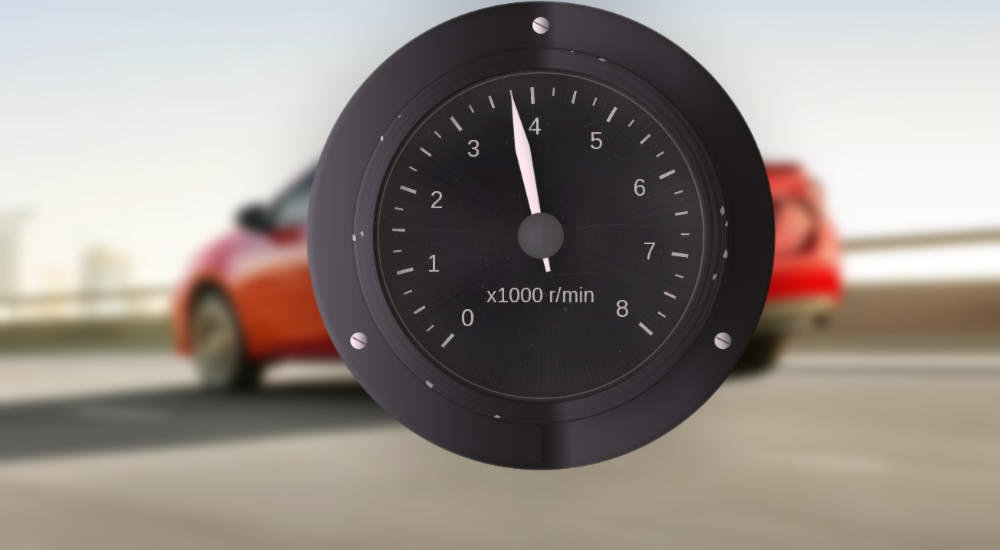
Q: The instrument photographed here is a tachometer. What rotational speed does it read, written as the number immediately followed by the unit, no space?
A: 3750rpm
